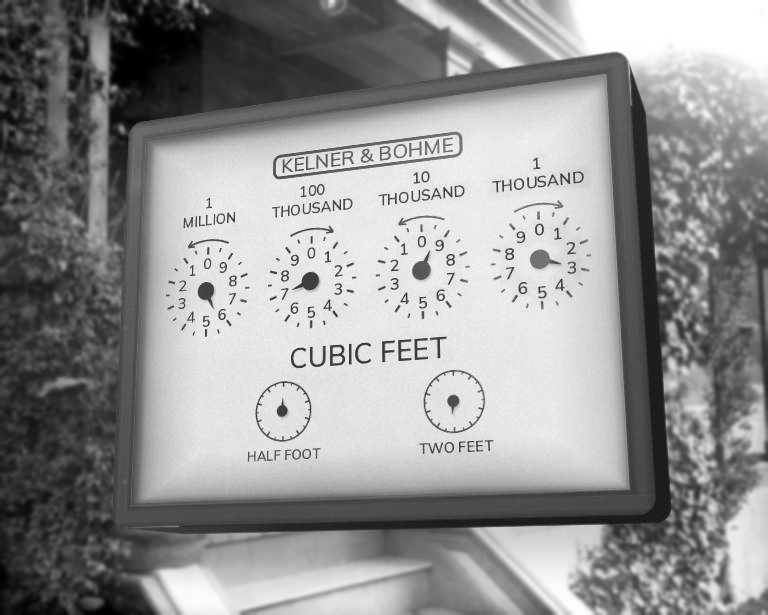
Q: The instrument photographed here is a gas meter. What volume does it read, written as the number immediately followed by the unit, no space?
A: 569300ft³
